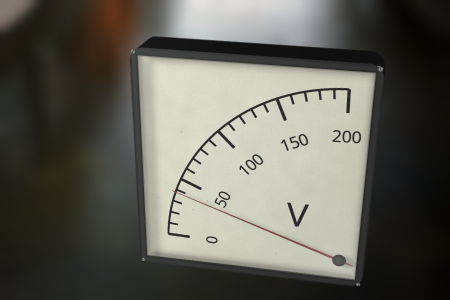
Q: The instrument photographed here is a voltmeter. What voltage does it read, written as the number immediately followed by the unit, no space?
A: 40V
